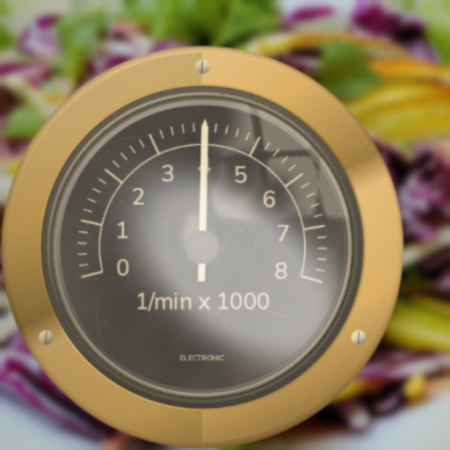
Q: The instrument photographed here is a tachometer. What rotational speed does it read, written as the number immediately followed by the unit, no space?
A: 4000rpm
